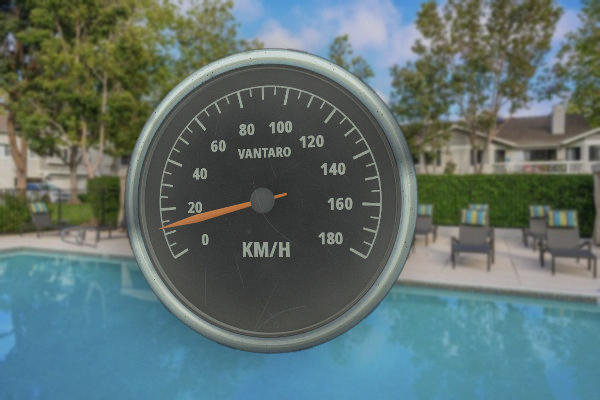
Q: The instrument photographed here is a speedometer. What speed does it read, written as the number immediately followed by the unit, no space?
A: 12.5km/h
